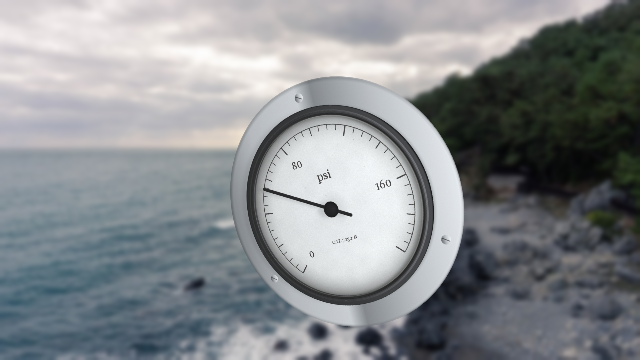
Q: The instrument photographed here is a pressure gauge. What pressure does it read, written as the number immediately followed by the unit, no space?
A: 55psi
